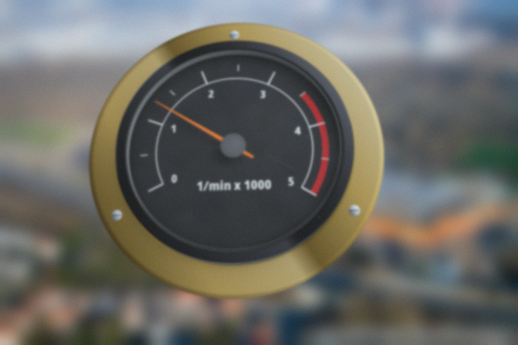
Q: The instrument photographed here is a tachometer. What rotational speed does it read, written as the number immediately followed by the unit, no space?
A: 1250rpm
